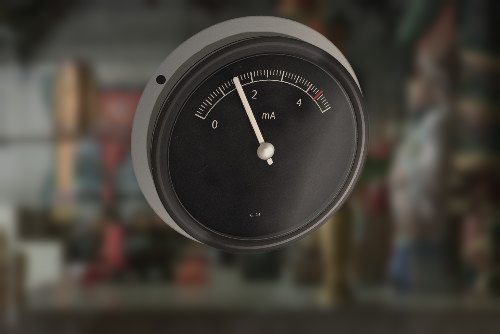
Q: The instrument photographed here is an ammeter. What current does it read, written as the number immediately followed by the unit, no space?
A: 1.5mA
